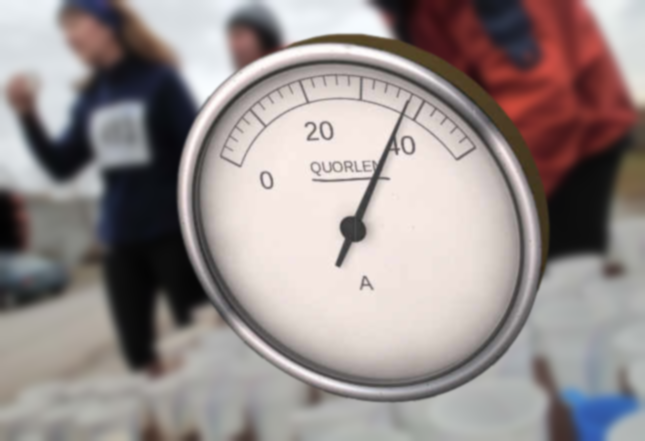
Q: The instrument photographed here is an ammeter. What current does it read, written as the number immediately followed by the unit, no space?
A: 38A
